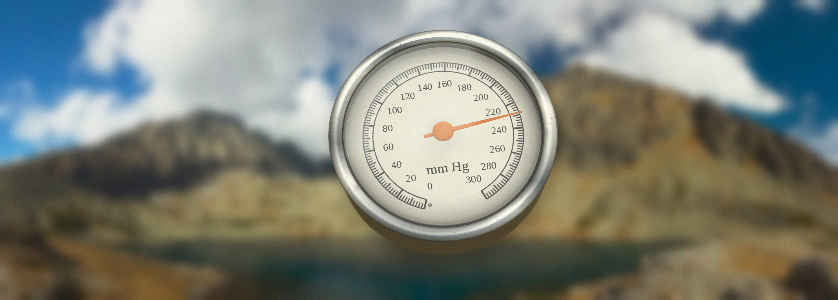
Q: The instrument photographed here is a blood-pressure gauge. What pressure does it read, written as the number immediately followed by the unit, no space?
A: 230mmHg
